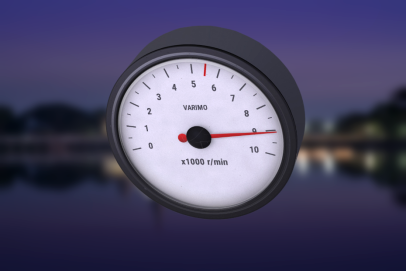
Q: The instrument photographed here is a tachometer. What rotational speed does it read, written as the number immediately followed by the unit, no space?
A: 9000rpm
